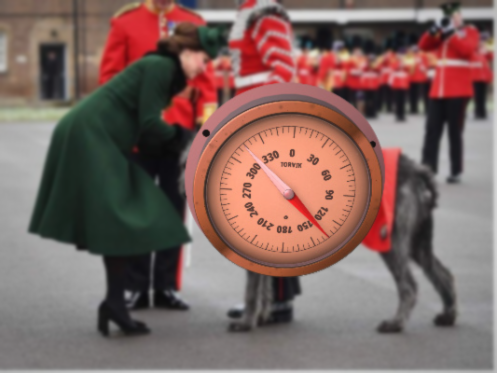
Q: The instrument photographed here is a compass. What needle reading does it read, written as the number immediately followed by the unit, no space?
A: 135°
